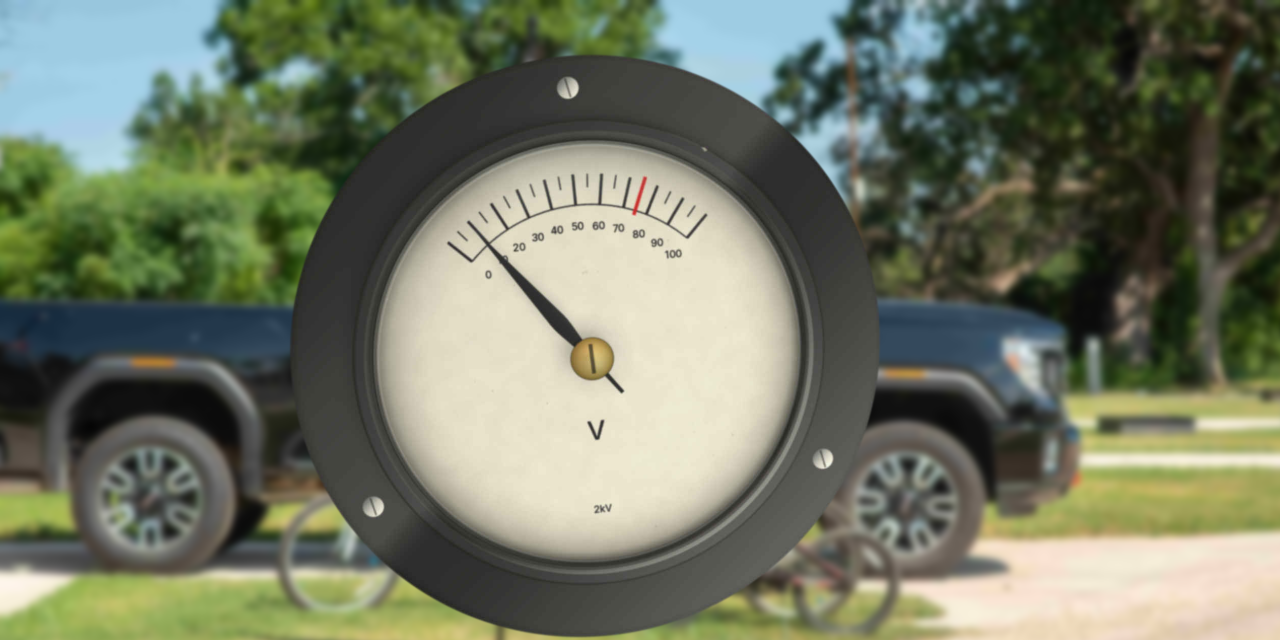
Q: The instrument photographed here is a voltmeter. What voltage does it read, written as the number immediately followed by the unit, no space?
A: 10V
